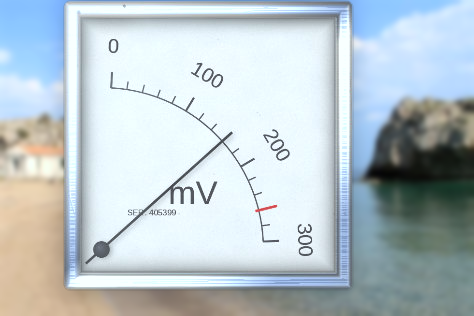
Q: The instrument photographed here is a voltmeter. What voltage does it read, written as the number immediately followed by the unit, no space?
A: 160mV
